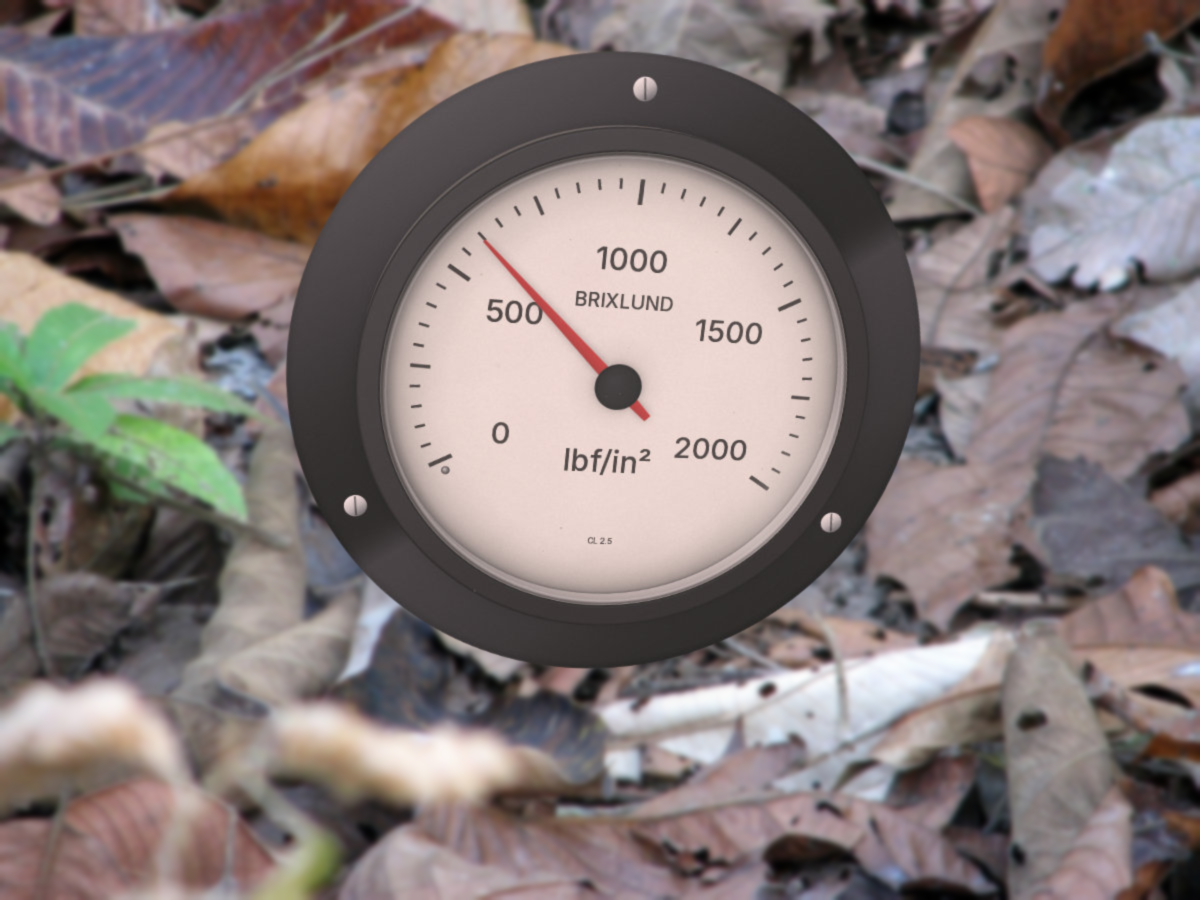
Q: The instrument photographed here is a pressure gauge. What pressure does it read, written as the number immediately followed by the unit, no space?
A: 600psi
